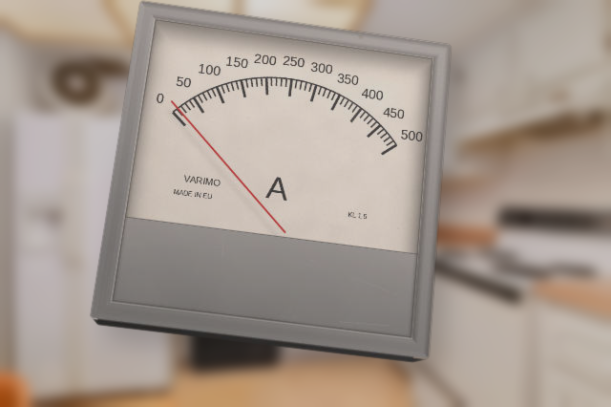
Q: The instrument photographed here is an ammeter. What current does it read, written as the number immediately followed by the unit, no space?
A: 10A
